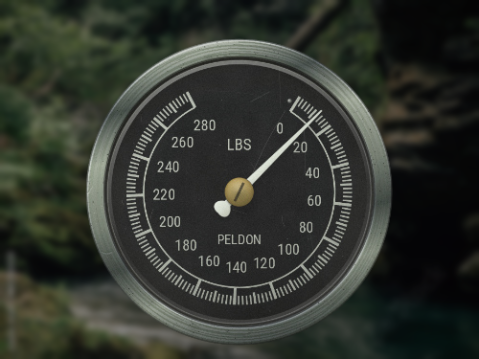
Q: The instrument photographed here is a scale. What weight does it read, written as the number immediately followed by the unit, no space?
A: 12lb
